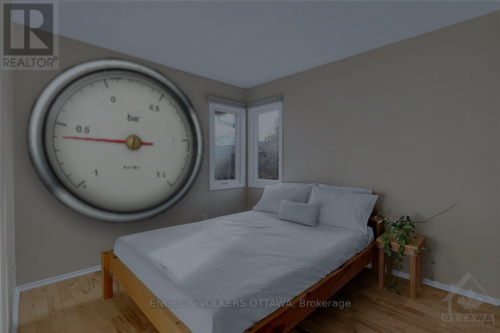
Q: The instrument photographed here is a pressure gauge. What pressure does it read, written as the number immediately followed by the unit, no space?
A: -0.6bar
